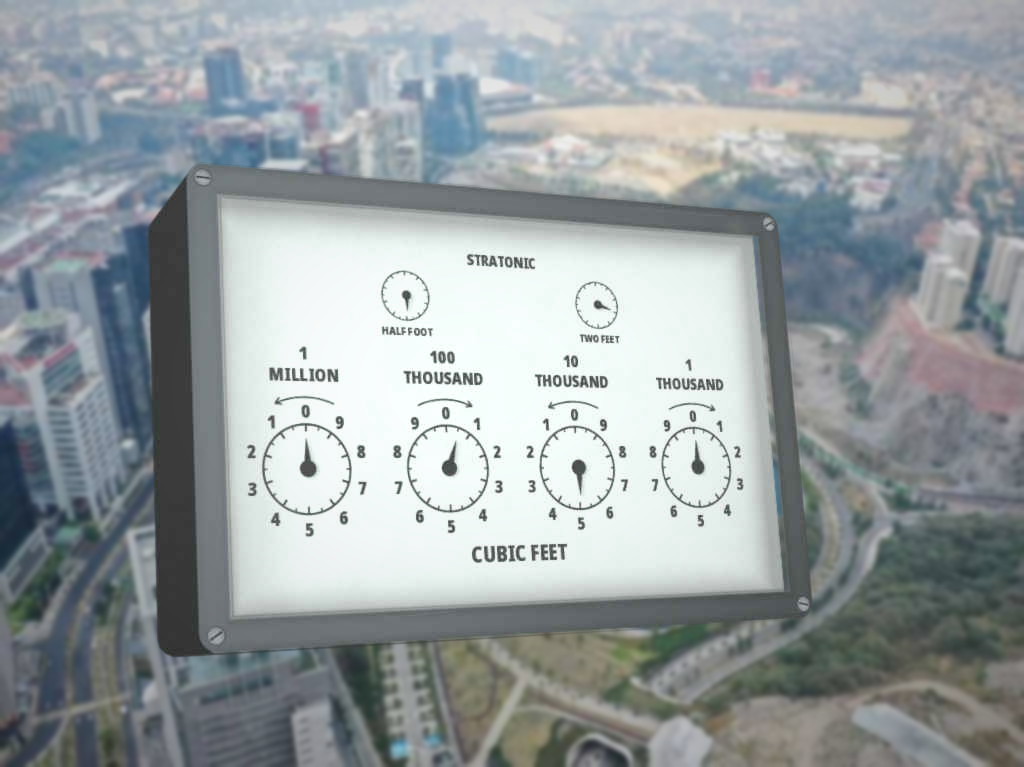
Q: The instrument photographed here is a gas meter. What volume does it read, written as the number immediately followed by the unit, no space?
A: 5000ft³
